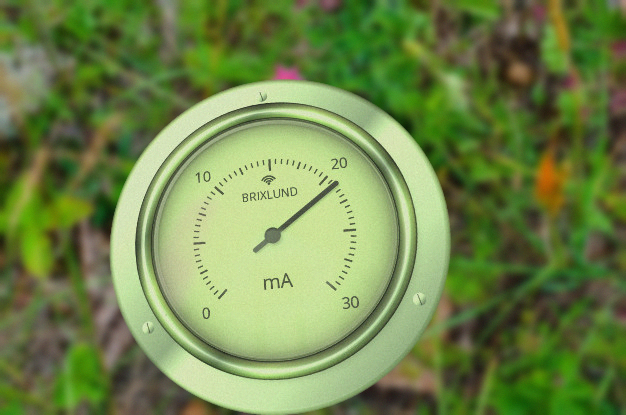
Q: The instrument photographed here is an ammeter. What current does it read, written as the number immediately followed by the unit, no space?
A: 21mA
